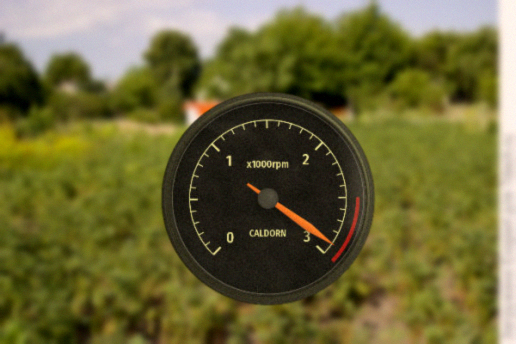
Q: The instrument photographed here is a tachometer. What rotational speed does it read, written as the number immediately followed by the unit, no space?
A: 2900rpm
